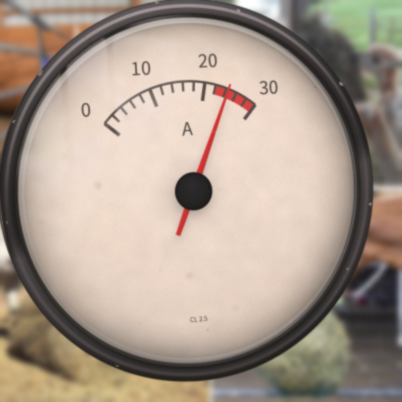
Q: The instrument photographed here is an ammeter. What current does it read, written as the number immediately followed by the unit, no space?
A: 24A
